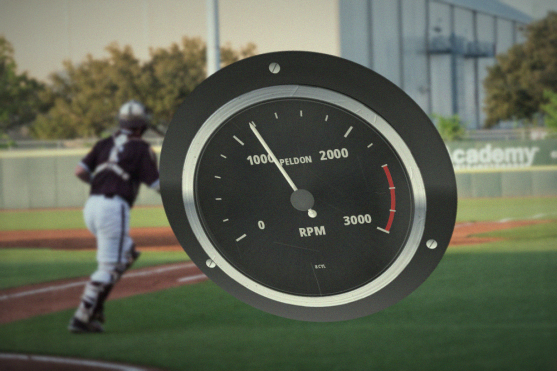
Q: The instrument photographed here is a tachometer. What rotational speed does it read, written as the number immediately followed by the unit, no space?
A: 1200rpm
